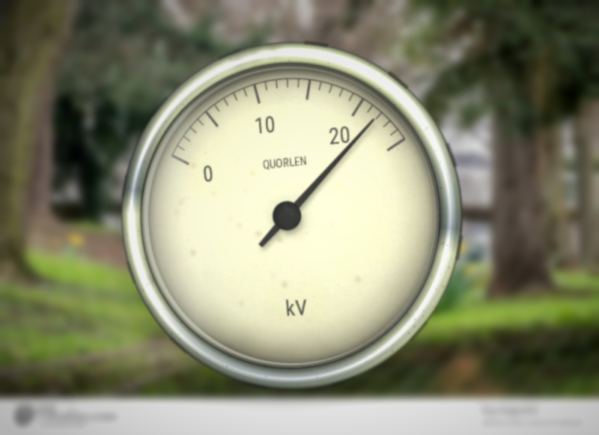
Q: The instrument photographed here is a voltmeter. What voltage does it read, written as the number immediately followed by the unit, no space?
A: 22kV
